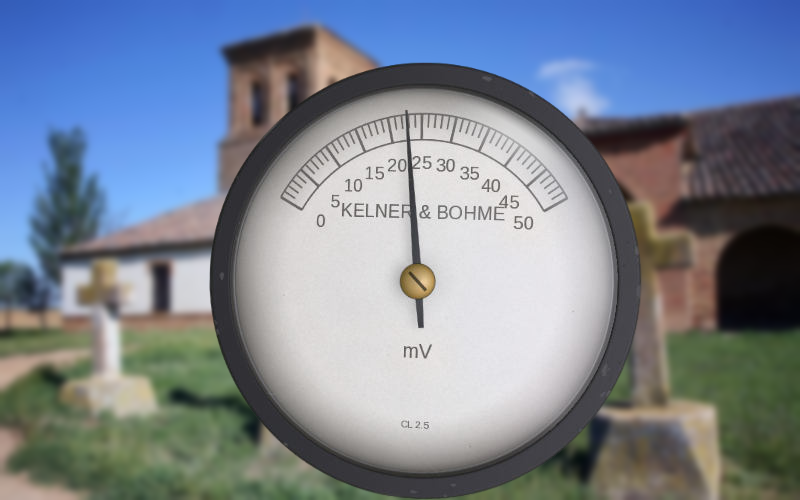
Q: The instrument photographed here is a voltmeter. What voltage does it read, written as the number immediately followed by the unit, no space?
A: 23mV
